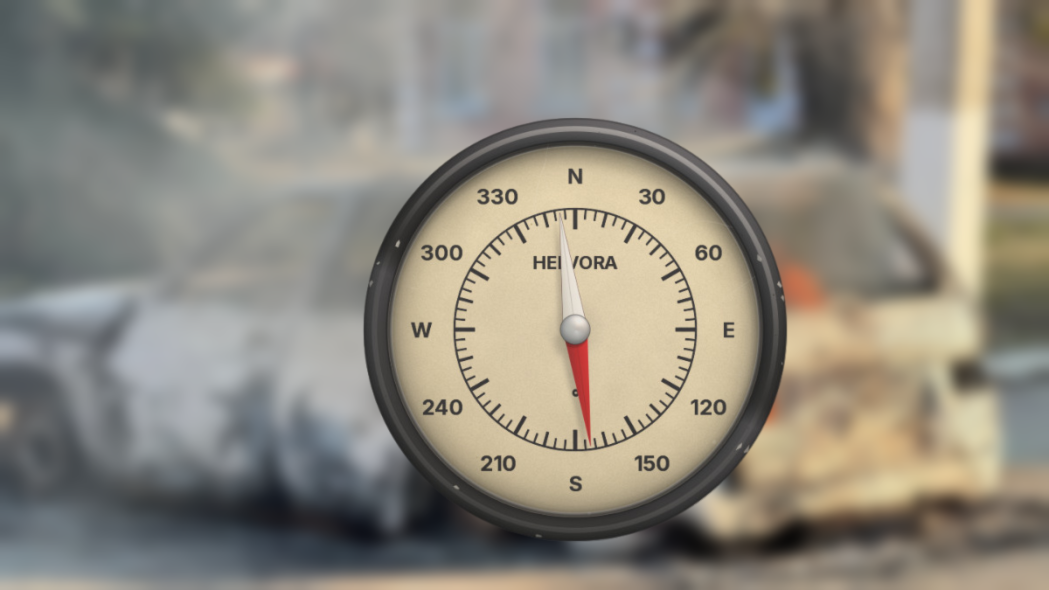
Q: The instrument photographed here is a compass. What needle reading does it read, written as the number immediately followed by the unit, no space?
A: 172.5°
